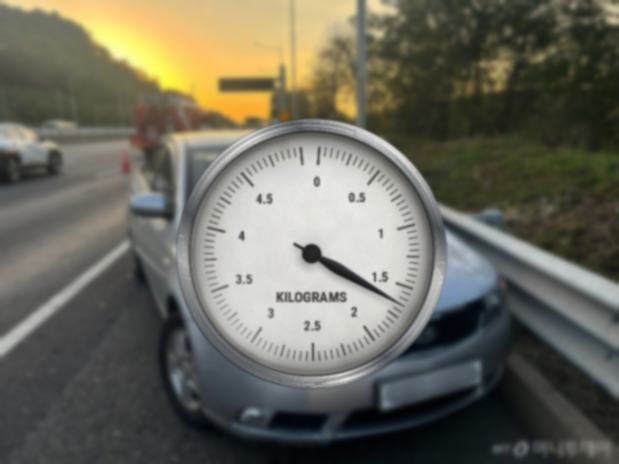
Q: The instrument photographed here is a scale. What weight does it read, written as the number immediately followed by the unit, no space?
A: 1.65kg
